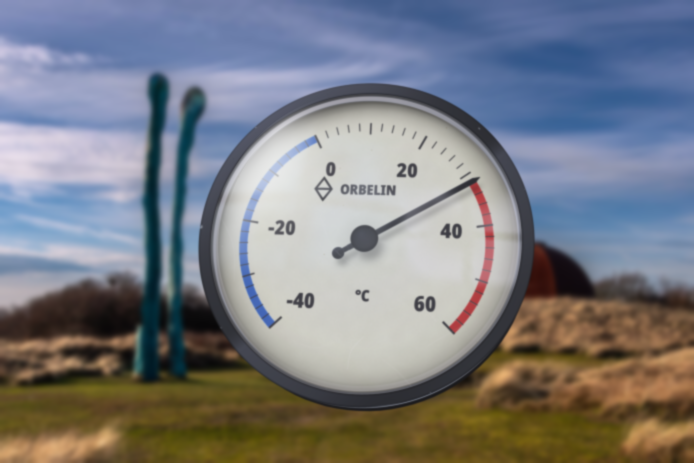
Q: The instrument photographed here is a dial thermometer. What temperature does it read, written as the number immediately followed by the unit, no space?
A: 32°C
